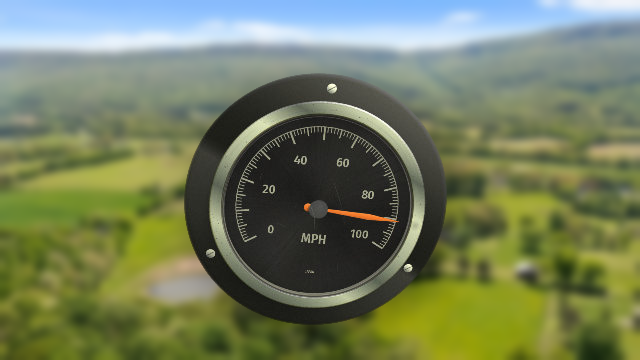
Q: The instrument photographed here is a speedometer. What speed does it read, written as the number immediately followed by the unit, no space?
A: 90mph
